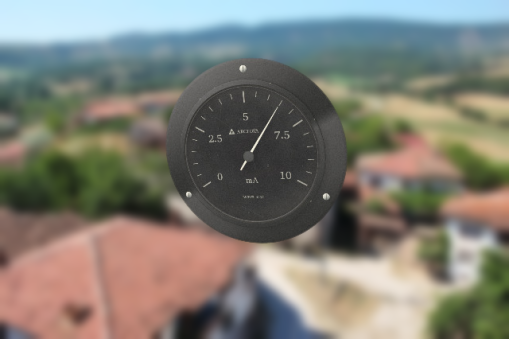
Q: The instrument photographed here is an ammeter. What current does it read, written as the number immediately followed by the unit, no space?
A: 6.5mA
